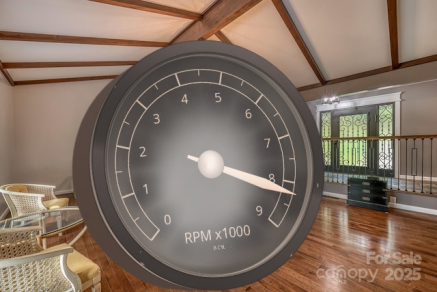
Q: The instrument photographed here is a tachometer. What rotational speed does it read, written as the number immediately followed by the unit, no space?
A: 8250rpm
